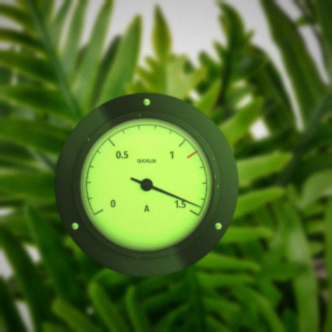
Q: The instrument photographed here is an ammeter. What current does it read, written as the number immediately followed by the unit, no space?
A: 1.45A
